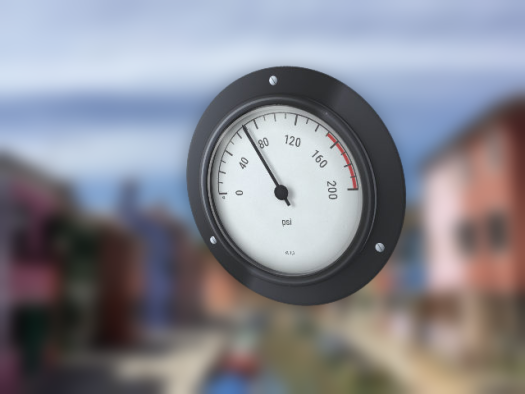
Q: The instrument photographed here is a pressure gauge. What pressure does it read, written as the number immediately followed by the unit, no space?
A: 70psi
